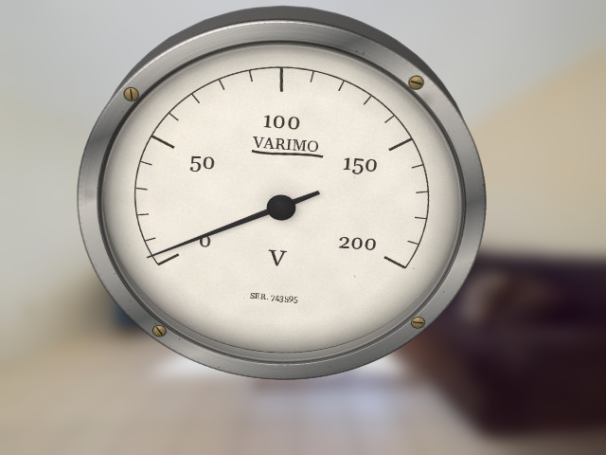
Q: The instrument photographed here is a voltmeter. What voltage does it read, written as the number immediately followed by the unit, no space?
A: 5V
